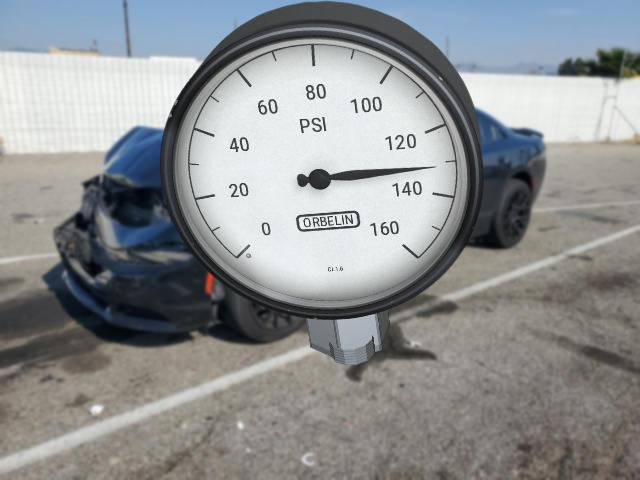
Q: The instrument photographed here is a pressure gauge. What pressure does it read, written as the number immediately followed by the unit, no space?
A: 130psi
